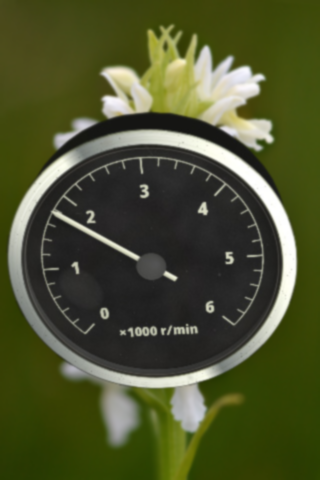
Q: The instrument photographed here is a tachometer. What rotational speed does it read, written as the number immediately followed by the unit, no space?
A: 1800rpm
